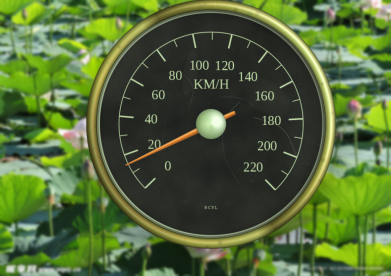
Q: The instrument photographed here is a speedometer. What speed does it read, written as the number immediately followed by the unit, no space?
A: 15km/h
